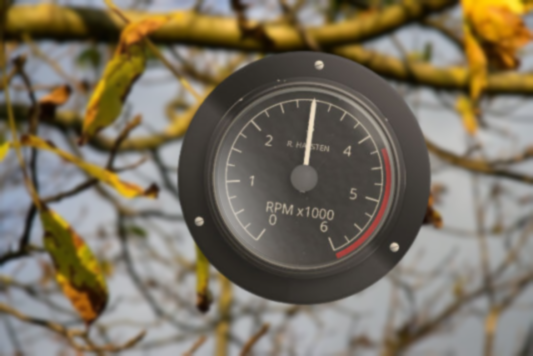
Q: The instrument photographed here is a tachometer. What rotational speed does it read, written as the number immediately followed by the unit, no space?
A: 3000rpm
